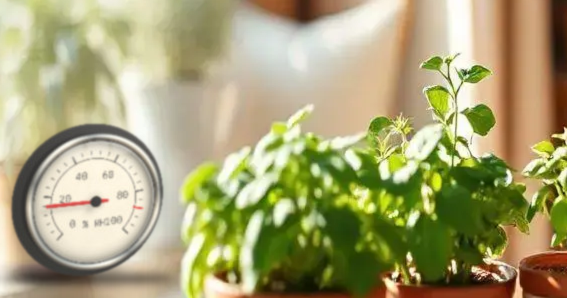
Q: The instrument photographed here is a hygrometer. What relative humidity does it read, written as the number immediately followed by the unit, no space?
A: 16%
